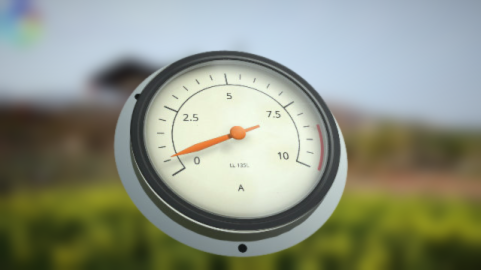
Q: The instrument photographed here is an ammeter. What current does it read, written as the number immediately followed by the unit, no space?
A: 0.5A
